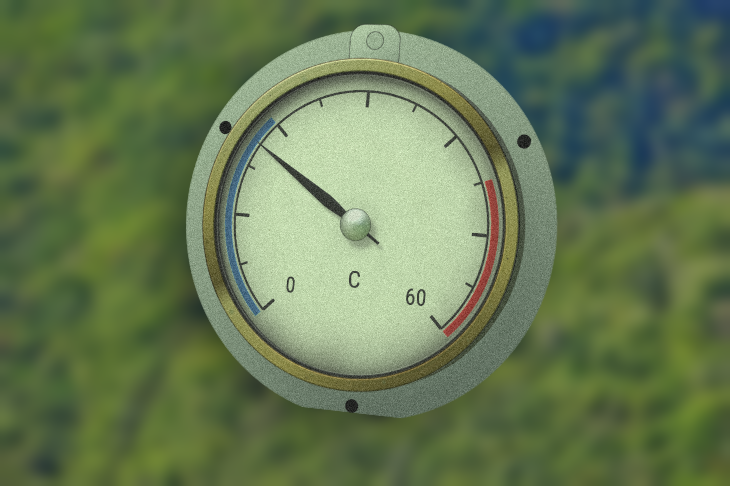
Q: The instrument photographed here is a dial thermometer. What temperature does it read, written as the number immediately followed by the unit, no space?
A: 17.5°C
